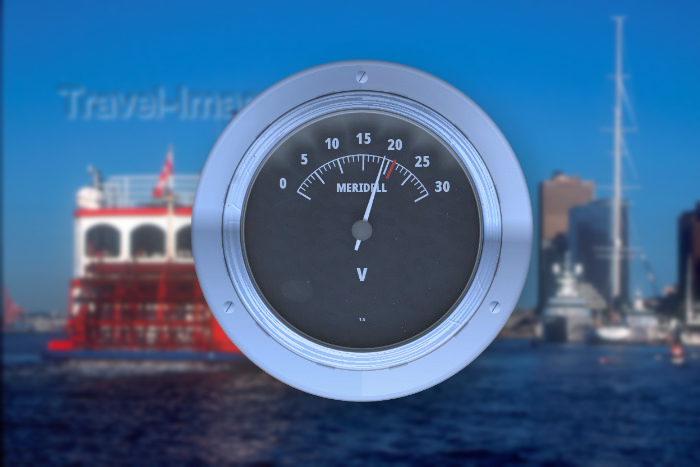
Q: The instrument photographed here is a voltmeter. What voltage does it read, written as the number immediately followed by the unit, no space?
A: 19V
